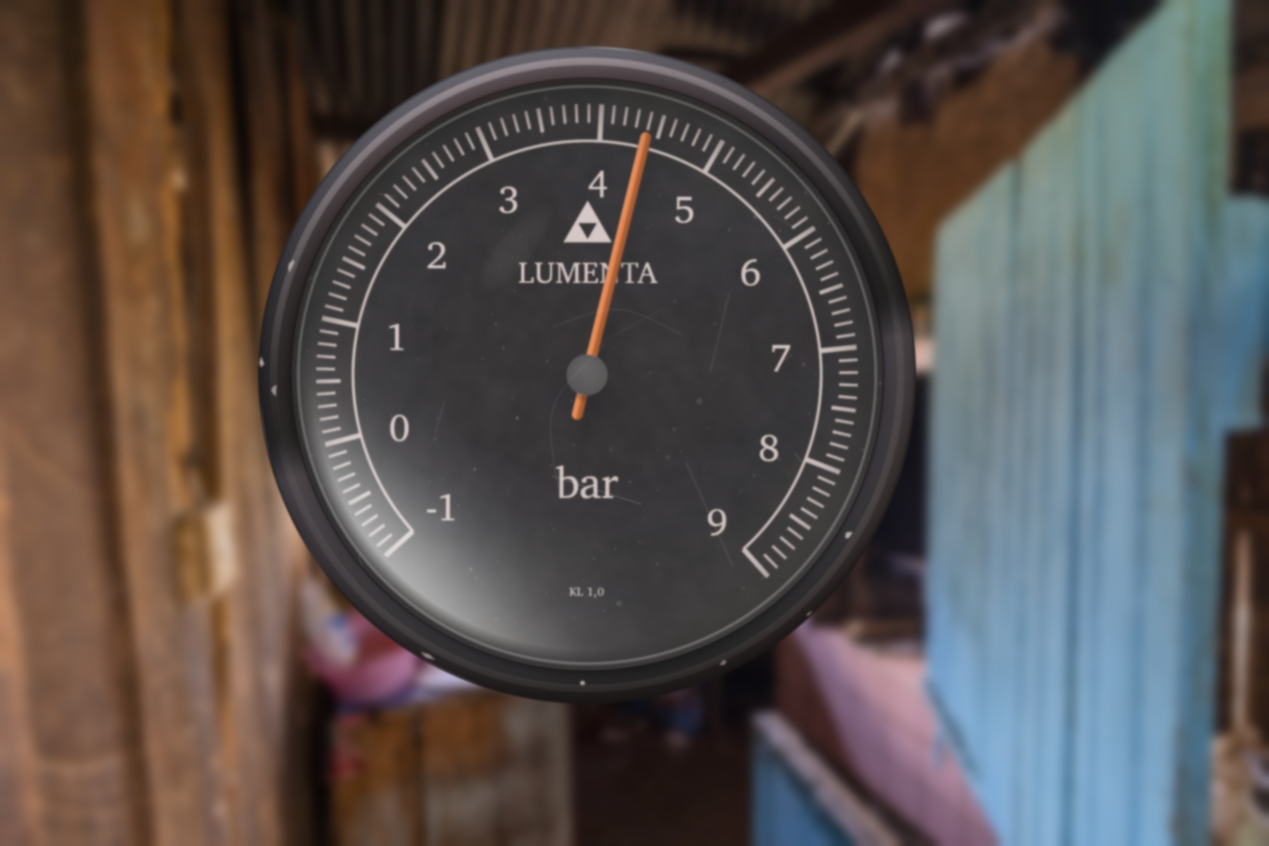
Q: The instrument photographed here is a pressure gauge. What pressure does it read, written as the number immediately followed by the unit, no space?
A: 4.4bar
